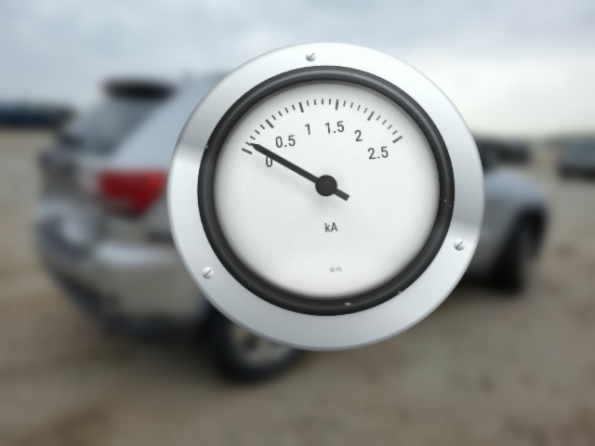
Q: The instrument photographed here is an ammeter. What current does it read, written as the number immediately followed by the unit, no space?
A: 0.1kA
